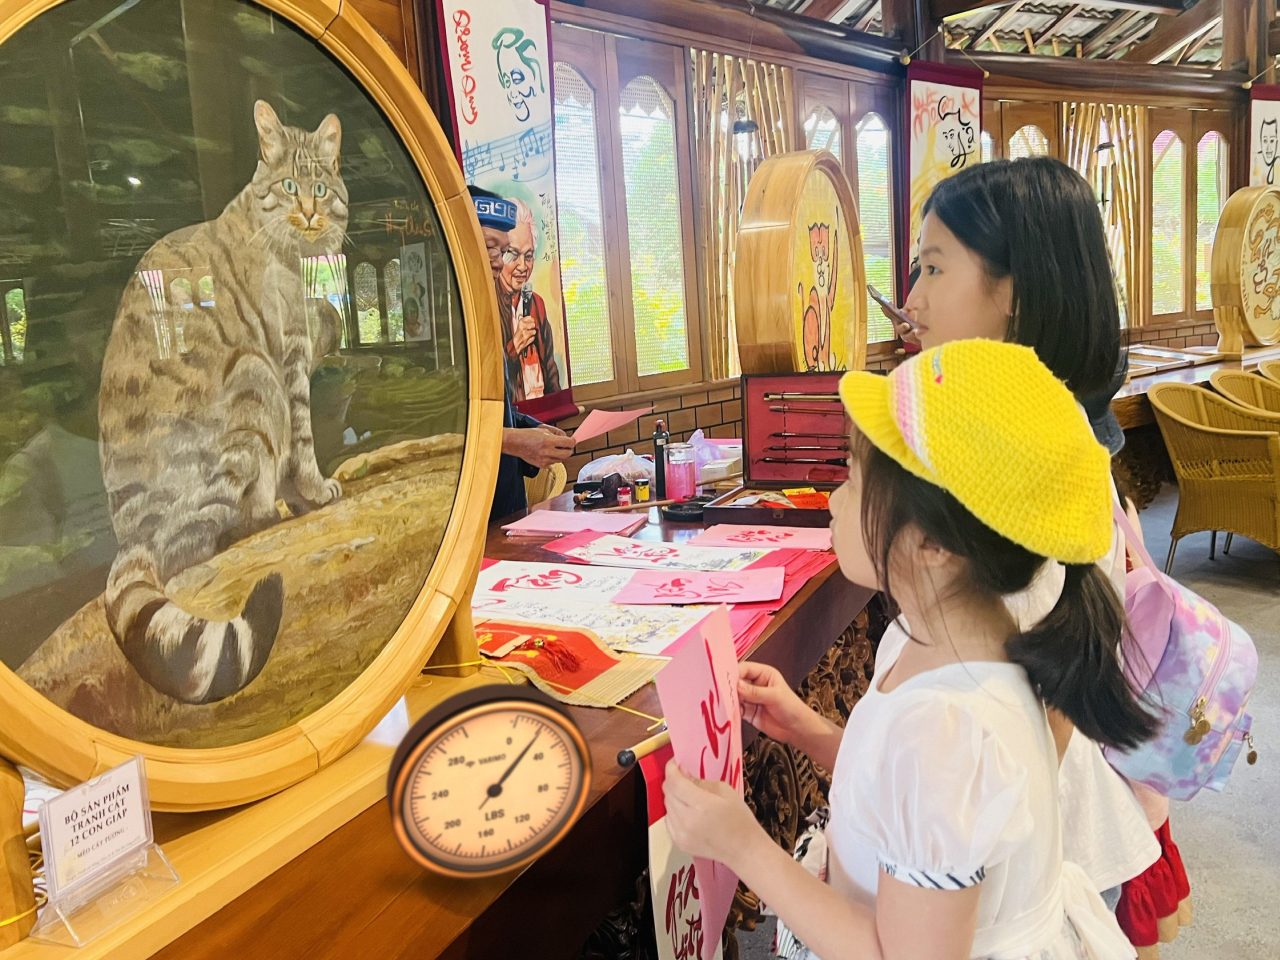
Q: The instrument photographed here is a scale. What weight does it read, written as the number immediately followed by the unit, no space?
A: 20lb
